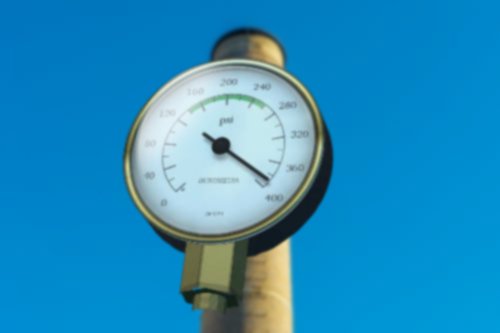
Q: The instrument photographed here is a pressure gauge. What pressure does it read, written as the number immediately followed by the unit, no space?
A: 390psi
